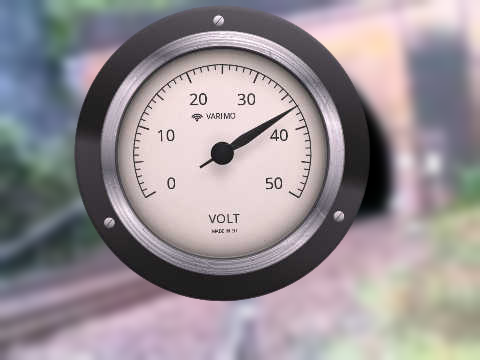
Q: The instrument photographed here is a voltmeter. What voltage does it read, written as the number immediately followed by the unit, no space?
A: 37V
